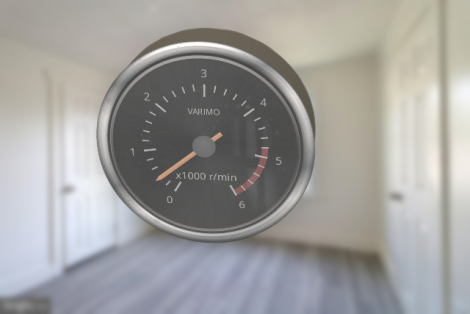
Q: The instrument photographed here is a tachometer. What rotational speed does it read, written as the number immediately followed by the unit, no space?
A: 400rpm
